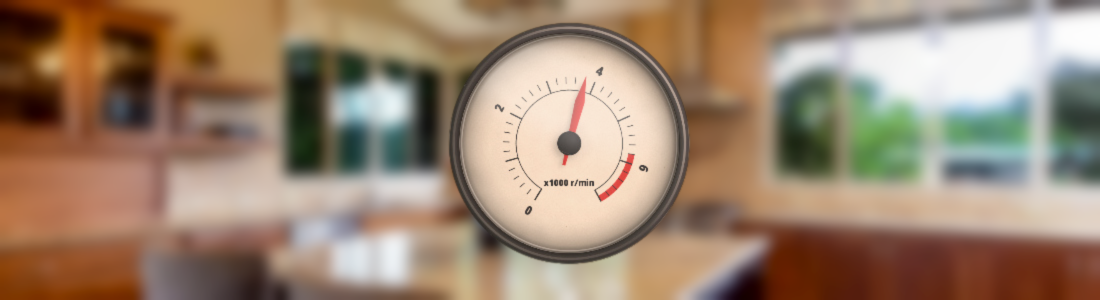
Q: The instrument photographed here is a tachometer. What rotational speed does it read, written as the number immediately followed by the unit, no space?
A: 3800rpm
